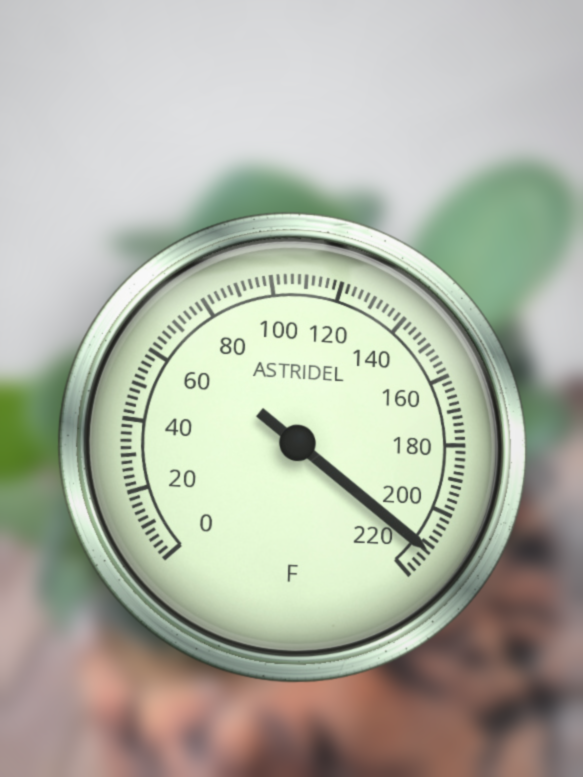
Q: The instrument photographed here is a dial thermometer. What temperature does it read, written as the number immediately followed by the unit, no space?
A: 212°F
